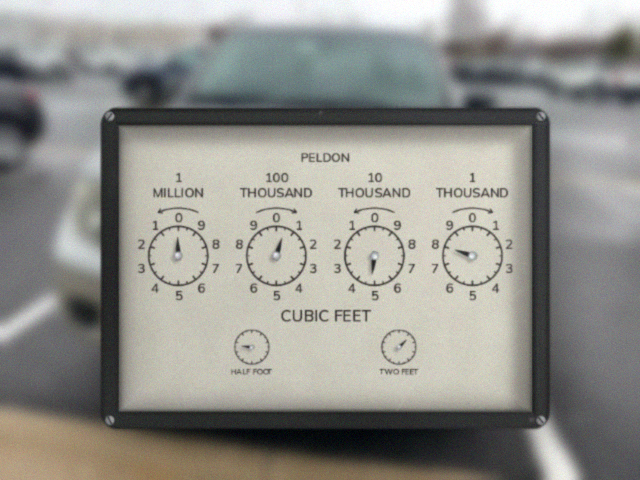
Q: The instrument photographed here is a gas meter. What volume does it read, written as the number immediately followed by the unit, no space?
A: 4800ft³
